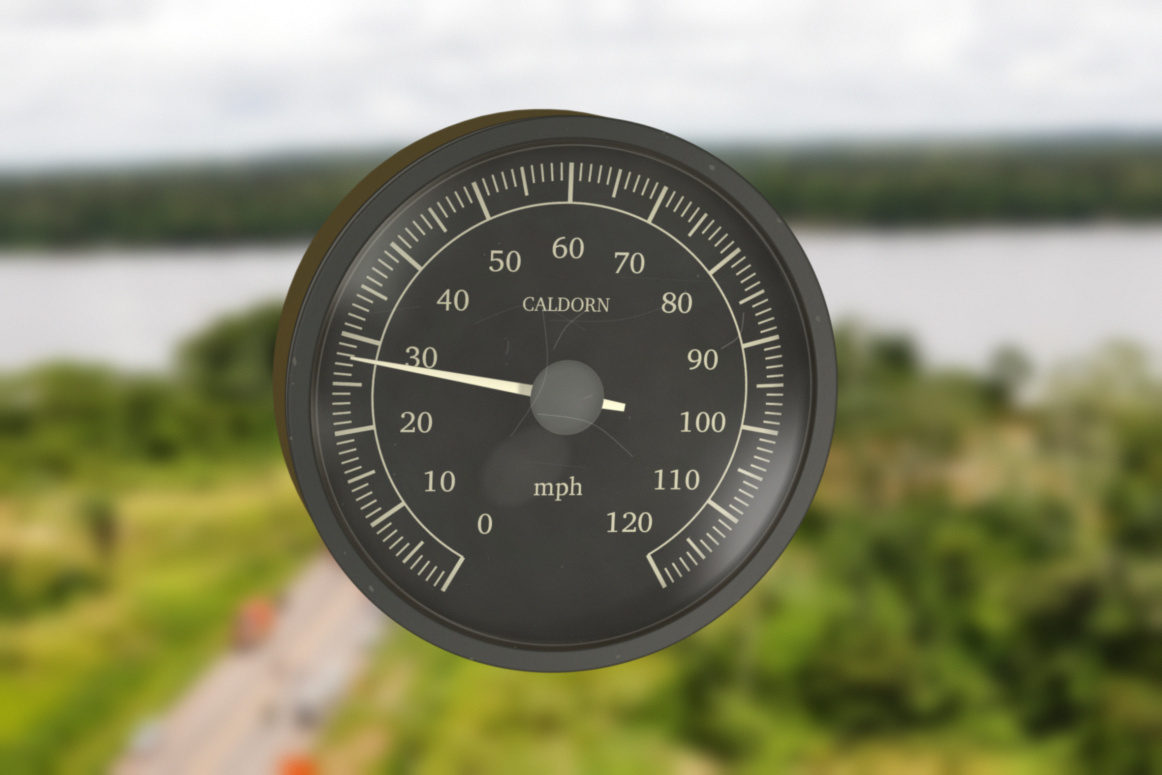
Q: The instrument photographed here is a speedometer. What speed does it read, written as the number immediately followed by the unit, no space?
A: 28mph
